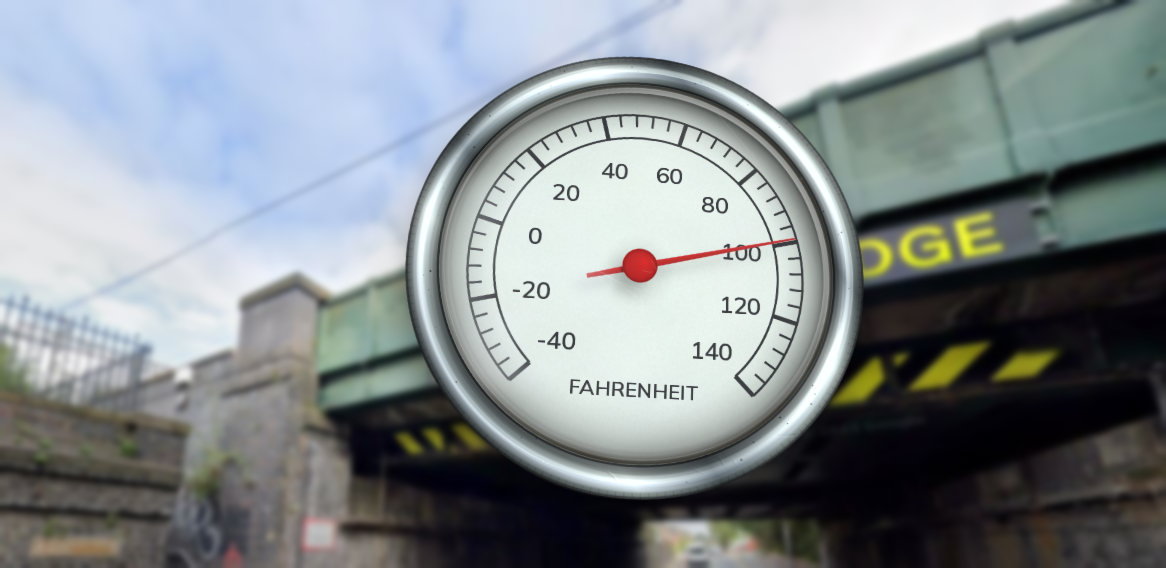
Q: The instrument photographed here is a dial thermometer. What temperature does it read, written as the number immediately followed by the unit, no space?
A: 100°F
